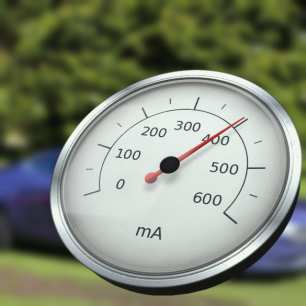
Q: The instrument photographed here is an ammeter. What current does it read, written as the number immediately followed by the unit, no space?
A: 400mA
